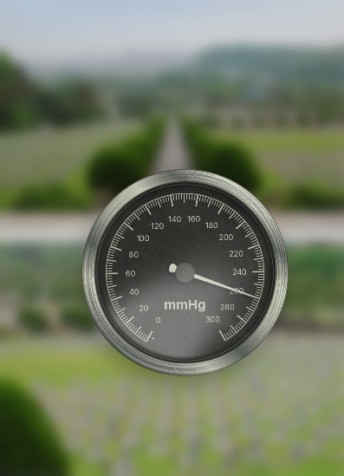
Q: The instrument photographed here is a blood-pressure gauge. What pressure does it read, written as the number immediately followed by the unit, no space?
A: 260mmHg
